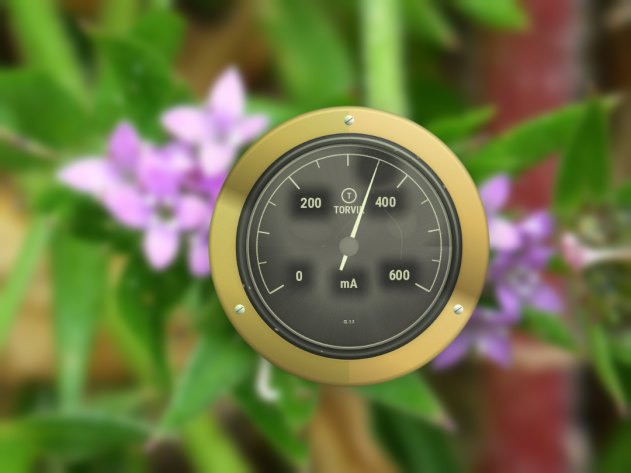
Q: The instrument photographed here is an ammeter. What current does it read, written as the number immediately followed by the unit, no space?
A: 350mA
